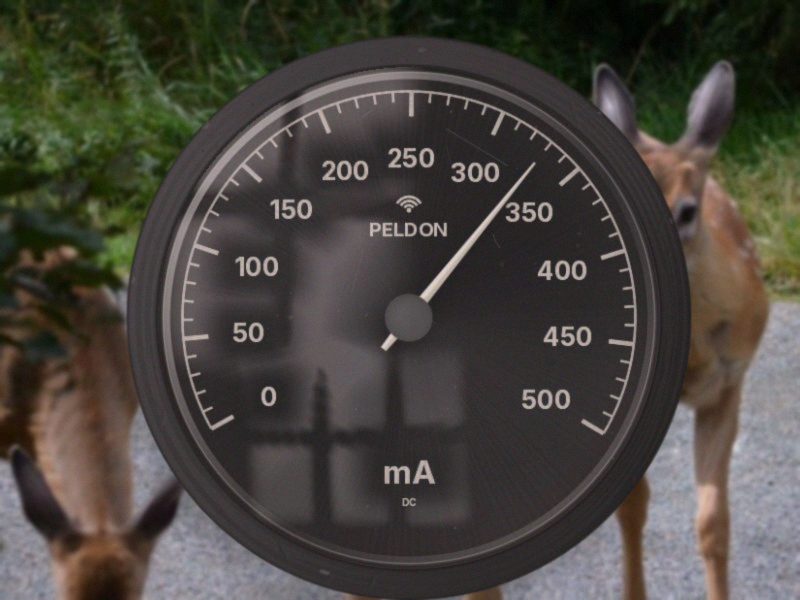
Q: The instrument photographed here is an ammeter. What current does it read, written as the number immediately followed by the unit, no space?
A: 330mA
